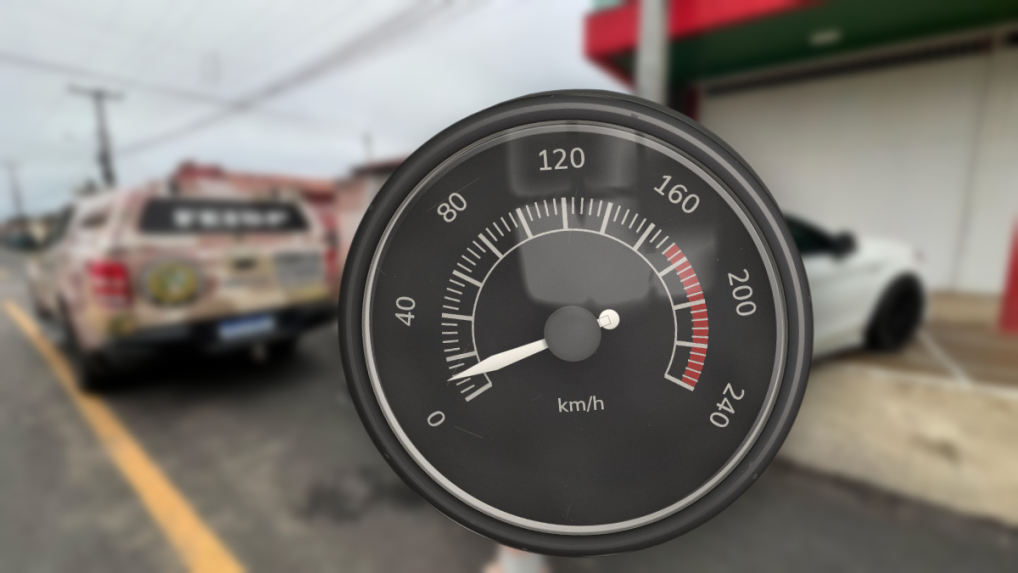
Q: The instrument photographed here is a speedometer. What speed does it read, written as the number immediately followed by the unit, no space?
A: 12km/h
